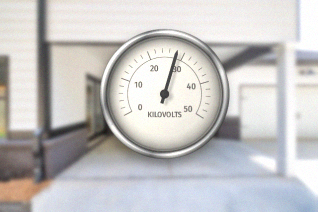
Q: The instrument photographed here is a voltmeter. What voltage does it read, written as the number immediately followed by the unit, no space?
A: 28kV
